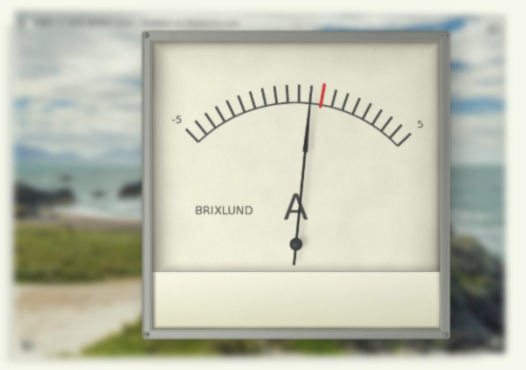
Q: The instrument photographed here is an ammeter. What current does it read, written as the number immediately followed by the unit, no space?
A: 0.5A
